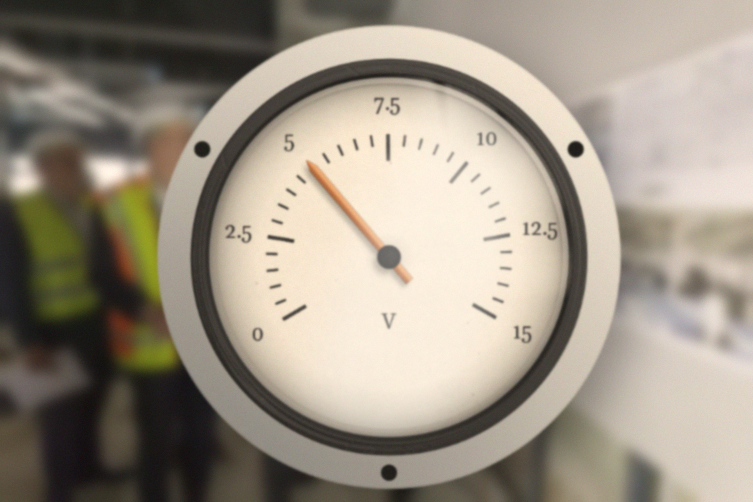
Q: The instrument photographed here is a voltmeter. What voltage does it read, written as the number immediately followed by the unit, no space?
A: 5V
